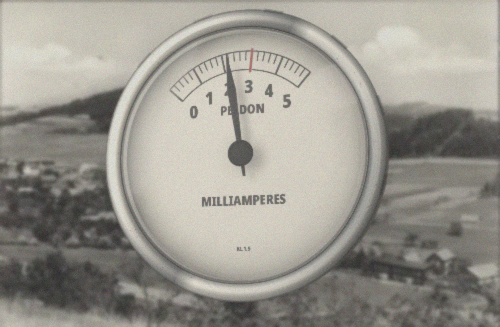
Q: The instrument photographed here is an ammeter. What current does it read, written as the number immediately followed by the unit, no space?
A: 2.2mA
